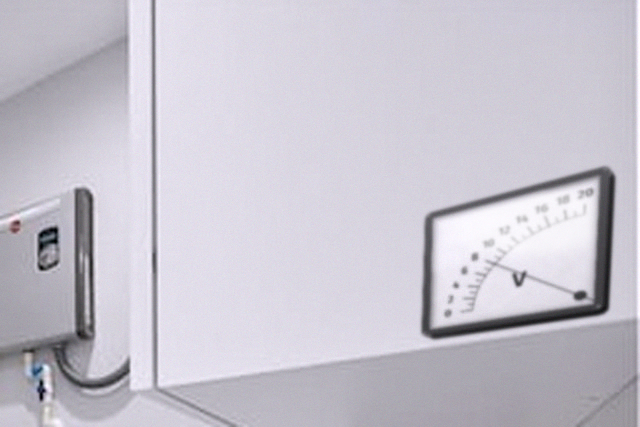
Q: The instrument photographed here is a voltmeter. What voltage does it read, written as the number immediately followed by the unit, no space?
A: 8V
